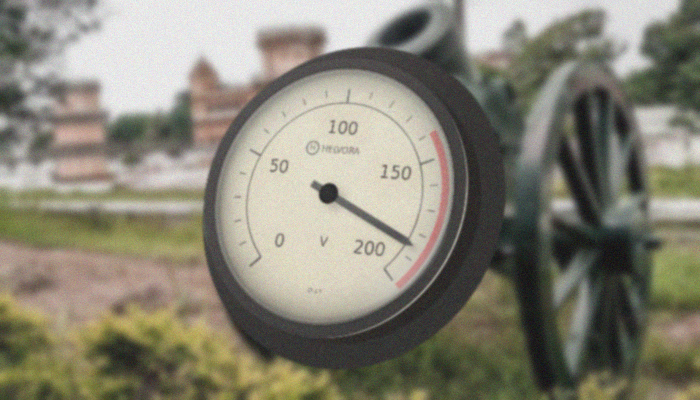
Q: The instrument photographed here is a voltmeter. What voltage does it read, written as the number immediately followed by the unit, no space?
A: 185V
